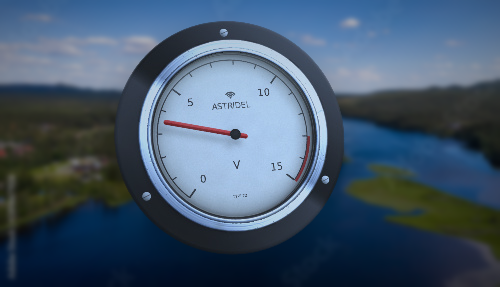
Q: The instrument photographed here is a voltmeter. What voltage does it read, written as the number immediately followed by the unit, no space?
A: 3.5V
